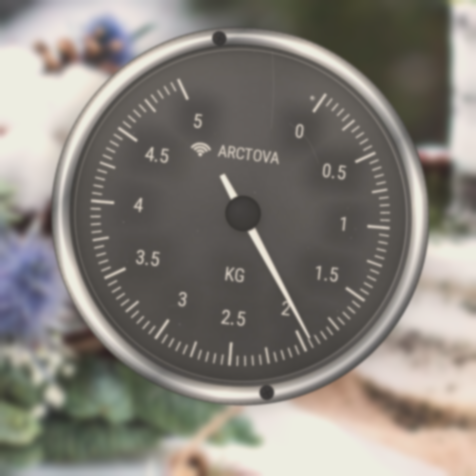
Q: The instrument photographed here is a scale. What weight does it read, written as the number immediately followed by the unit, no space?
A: 1.95kg
